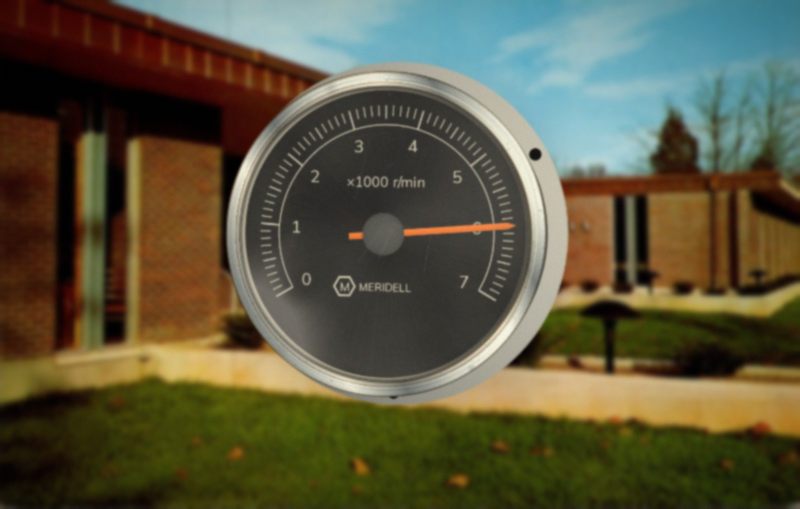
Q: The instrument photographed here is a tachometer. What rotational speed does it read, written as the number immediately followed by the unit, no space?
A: 6000rpm
